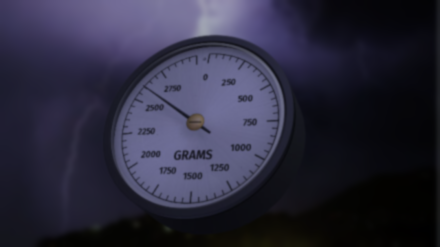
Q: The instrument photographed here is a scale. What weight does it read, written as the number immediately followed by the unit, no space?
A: 2600g
